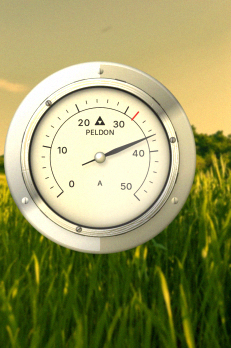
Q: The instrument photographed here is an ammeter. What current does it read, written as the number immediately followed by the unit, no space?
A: 37A
